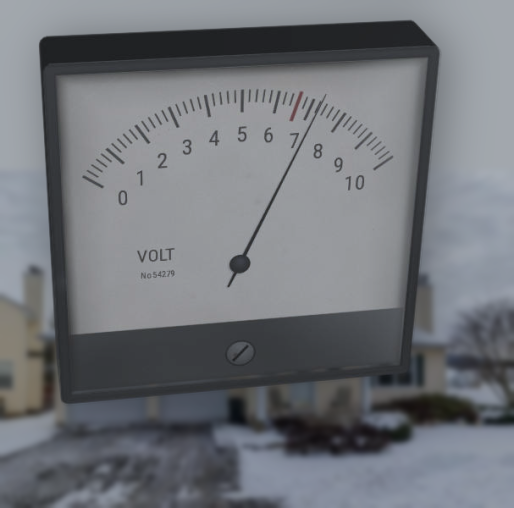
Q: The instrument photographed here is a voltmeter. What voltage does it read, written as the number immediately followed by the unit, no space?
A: 7.2V
